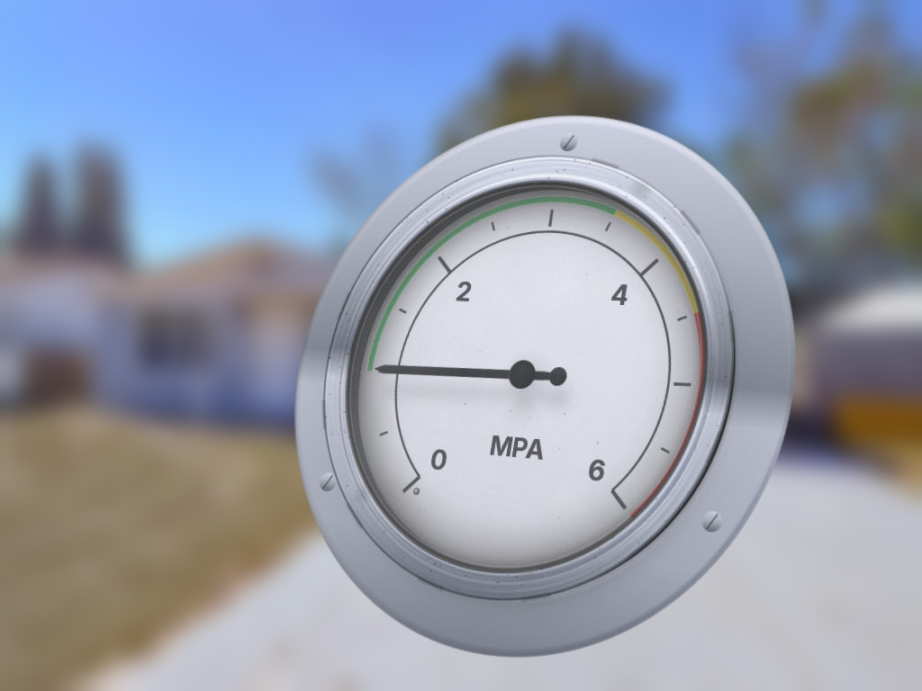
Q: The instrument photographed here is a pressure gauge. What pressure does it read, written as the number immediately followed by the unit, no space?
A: 1MPa
